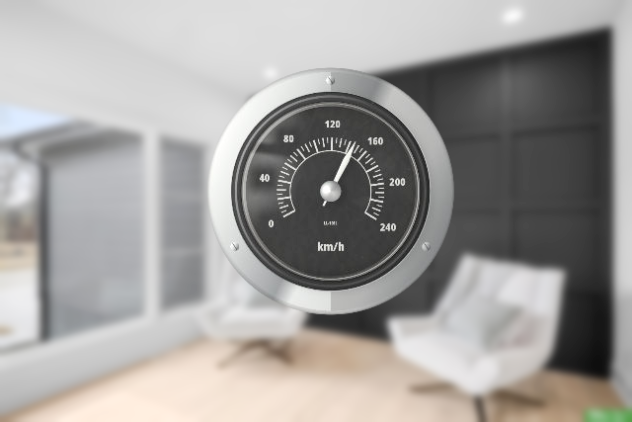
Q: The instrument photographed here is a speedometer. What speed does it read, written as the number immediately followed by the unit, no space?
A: 145km/h
